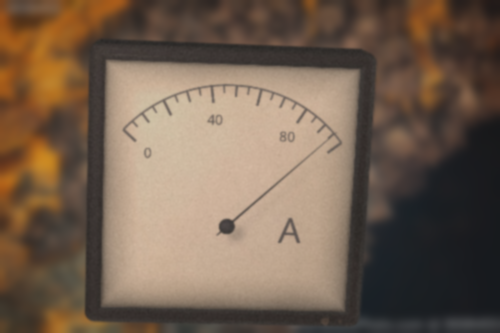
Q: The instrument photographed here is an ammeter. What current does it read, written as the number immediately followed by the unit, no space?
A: 95A
